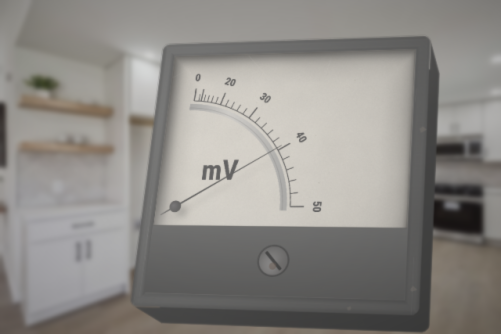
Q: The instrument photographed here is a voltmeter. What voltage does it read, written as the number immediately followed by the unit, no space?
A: 40mV
